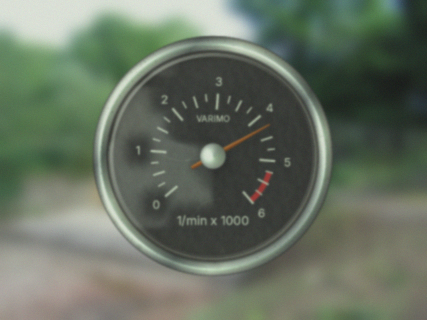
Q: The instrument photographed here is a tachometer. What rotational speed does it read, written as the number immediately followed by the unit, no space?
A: 4250rpm
